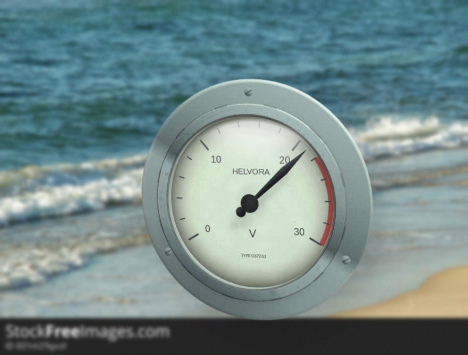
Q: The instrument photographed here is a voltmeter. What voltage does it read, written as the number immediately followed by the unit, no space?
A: 21V
